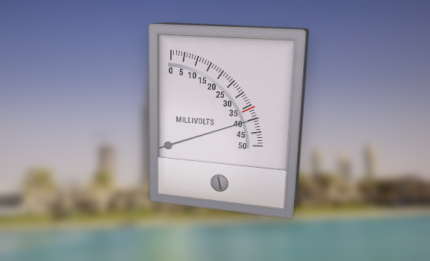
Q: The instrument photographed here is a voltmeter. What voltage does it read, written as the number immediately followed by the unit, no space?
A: 40mV
